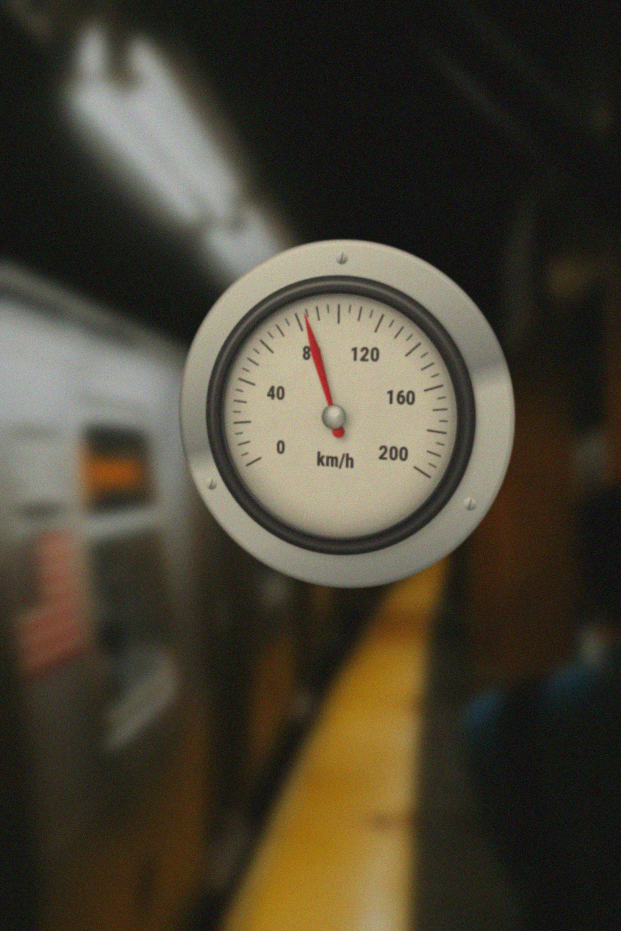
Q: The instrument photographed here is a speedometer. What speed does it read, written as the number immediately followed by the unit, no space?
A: 85km/h
